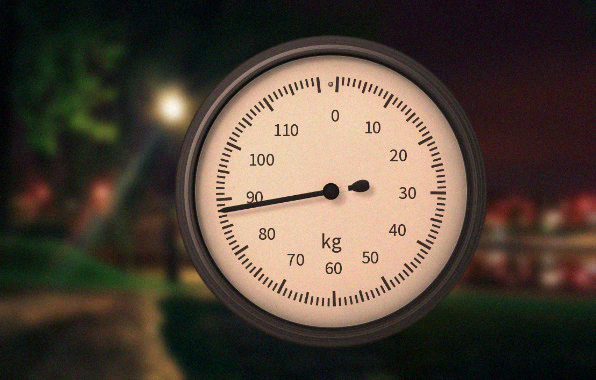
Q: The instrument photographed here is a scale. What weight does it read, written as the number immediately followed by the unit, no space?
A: 88kg
